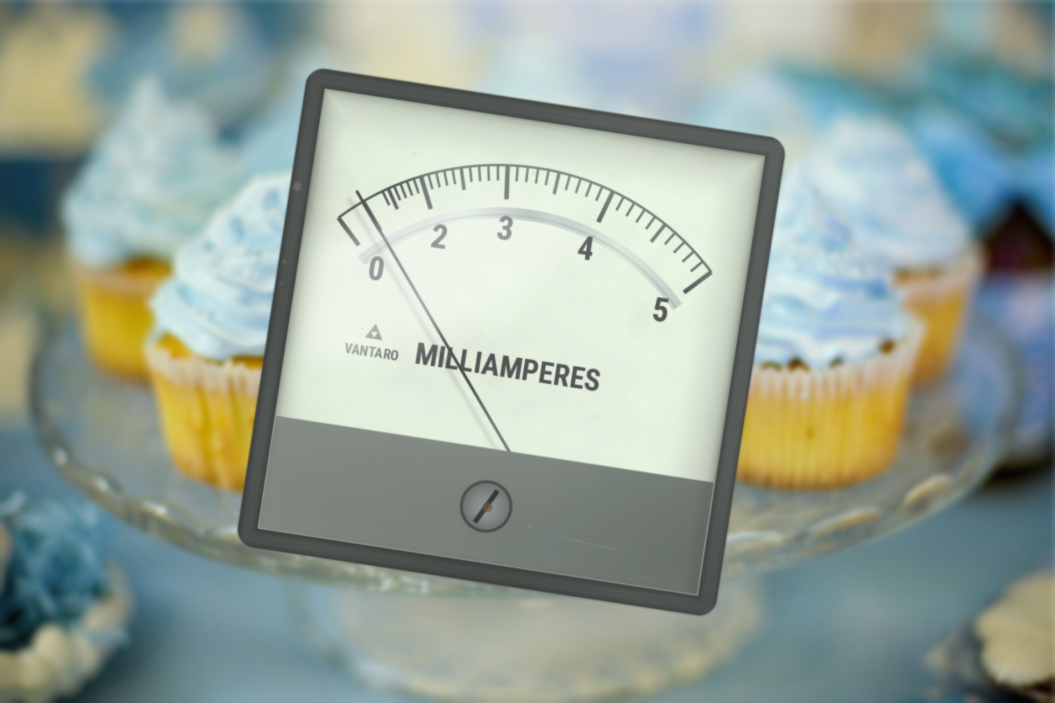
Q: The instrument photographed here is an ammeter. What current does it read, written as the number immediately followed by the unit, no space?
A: 1mA
